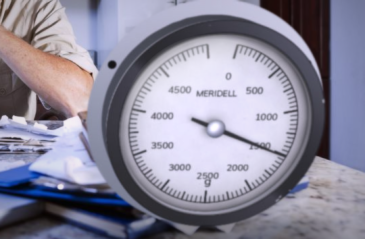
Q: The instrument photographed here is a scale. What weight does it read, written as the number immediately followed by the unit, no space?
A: 1500g
